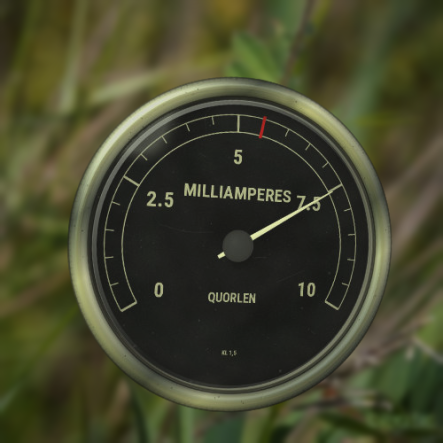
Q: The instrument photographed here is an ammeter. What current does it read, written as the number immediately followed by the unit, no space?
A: 7.5mA
